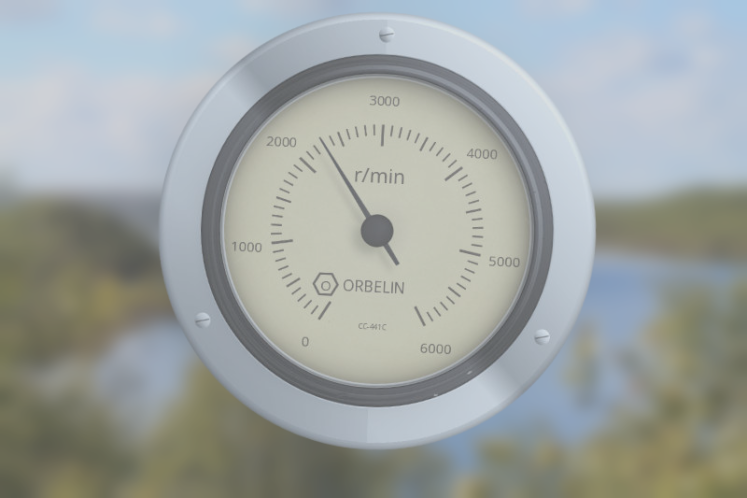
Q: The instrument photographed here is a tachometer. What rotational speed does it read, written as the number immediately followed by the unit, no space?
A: 2300rpm
